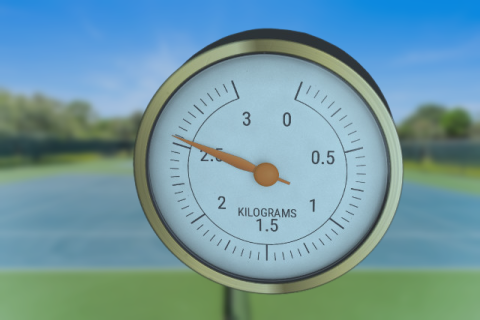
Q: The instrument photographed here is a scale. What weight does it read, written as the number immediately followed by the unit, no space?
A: 2.55kg
